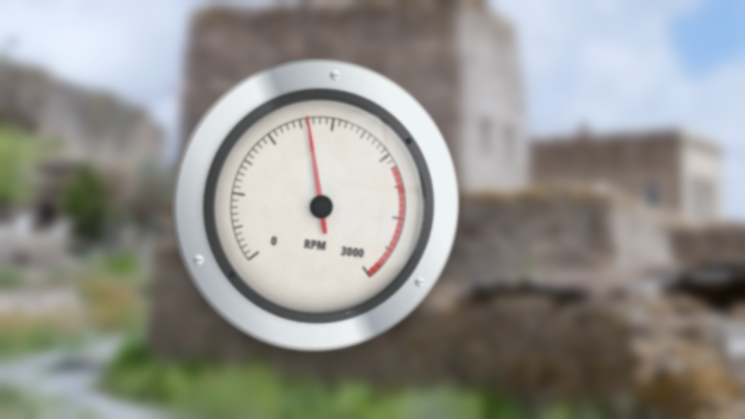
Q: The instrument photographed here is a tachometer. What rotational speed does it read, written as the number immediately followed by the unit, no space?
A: 1300rpm
